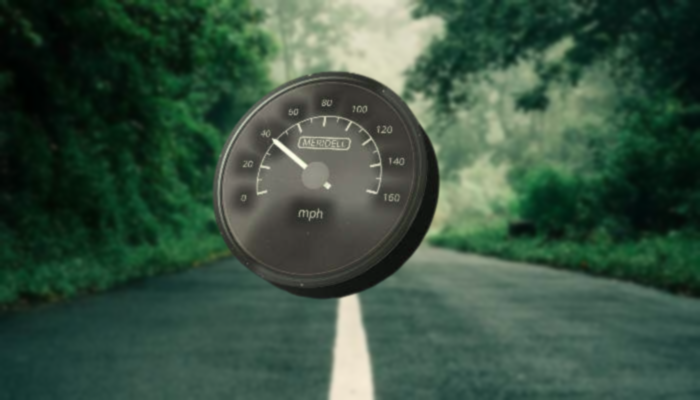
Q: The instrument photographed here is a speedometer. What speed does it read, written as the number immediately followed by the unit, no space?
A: 40mph
